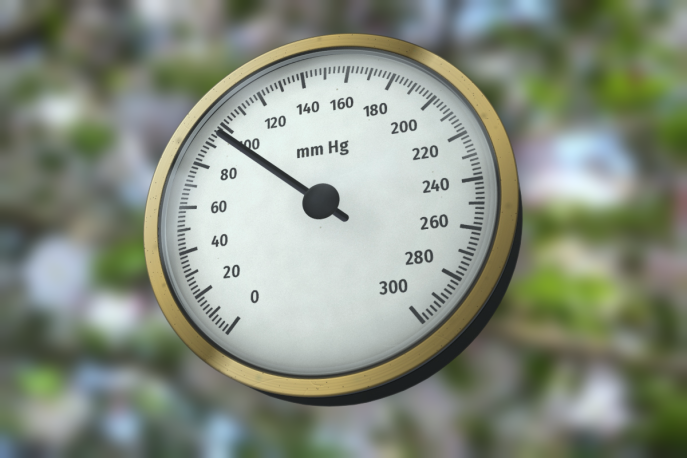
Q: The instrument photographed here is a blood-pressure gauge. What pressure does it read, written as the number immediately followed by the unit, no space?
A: 96mmHg
